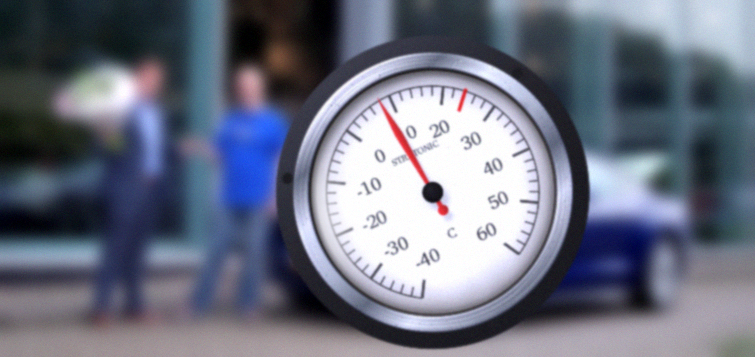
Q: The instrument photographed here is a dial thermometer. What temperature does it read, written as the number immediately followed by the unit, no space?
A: 8°C
